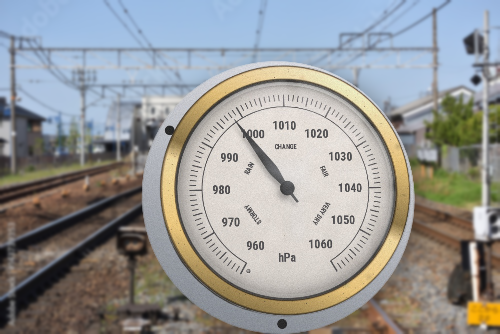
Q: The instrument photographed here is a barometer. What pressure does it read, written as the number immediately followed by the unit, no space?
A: 998hPa
